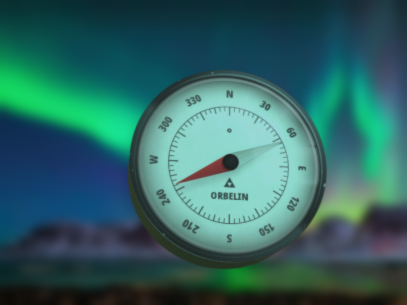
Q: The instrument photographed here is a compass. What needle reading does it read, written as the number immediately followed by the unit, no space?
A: 245°
